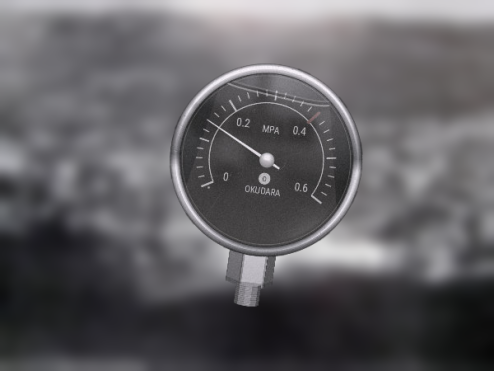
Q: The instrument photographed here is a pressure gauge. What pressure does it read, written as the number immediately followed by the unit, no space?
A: 0.14MPa
